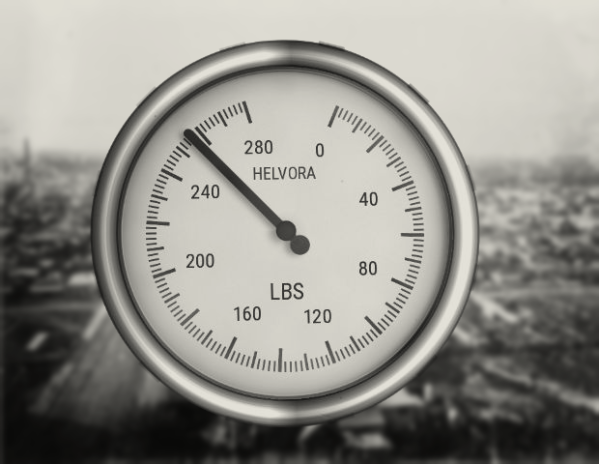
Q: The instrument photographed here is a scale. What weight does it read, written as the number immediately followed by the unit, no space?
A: 256lb
